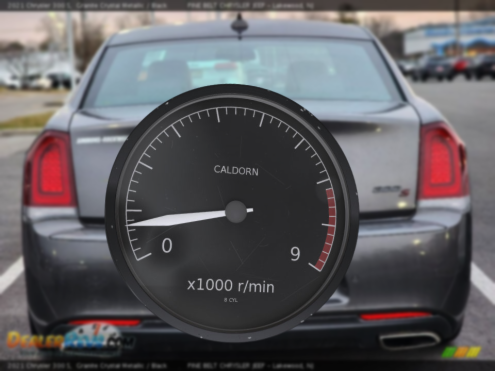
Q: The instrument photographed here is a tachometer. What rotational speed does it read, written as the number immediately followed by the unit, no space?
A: 700rpm
